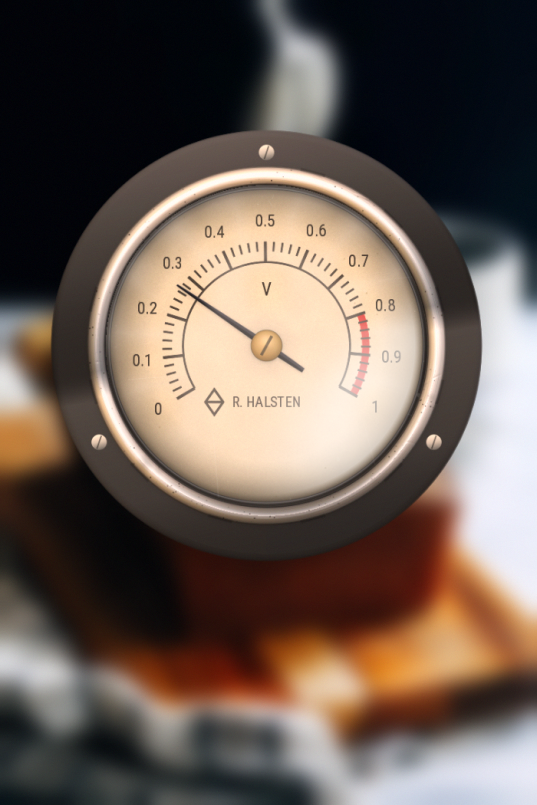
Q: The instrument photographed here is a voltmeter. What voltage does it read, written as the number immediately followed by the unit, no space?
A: 0.27V
